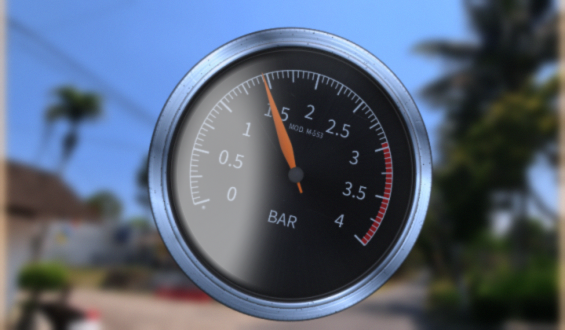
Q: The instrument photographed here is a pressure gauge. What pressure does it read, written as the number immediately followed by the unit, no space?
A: 1.45bar
